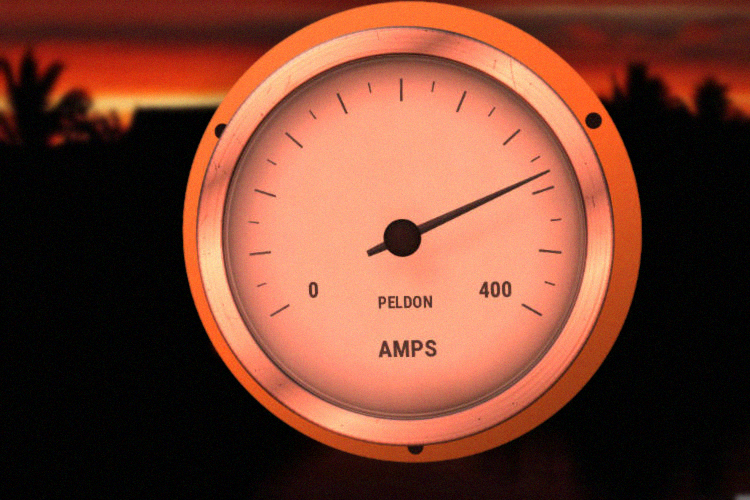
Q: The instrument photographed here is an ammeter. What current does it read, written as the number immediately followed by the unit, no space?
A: 310A
